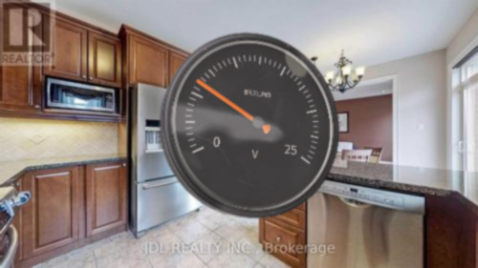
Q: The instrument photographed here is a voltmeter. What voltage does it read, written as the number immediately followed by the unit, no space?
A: 6V
